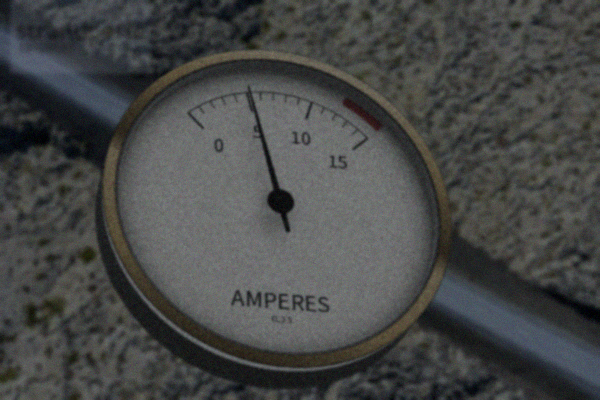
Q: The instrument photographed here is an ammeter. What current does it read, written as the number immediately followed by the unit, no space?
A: 5A
